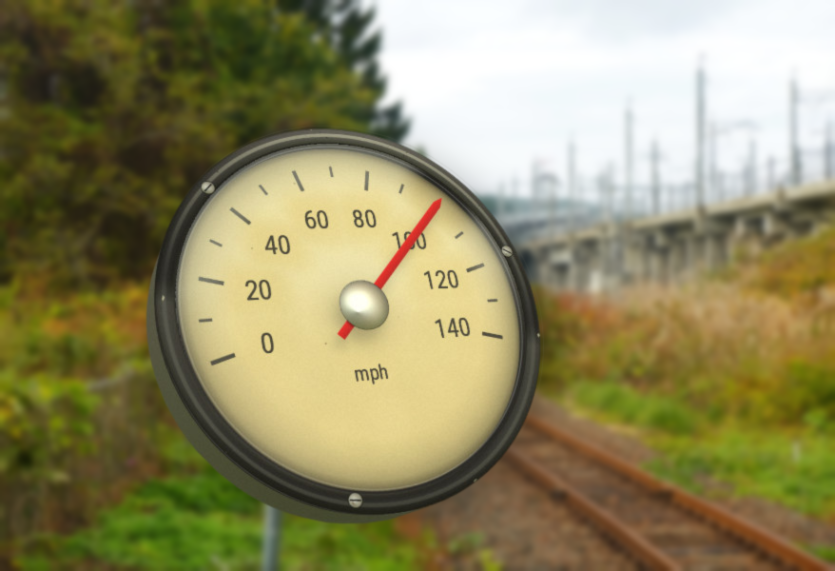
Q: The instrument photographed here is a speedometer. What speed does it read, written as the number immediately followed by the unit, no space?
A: 100mph
